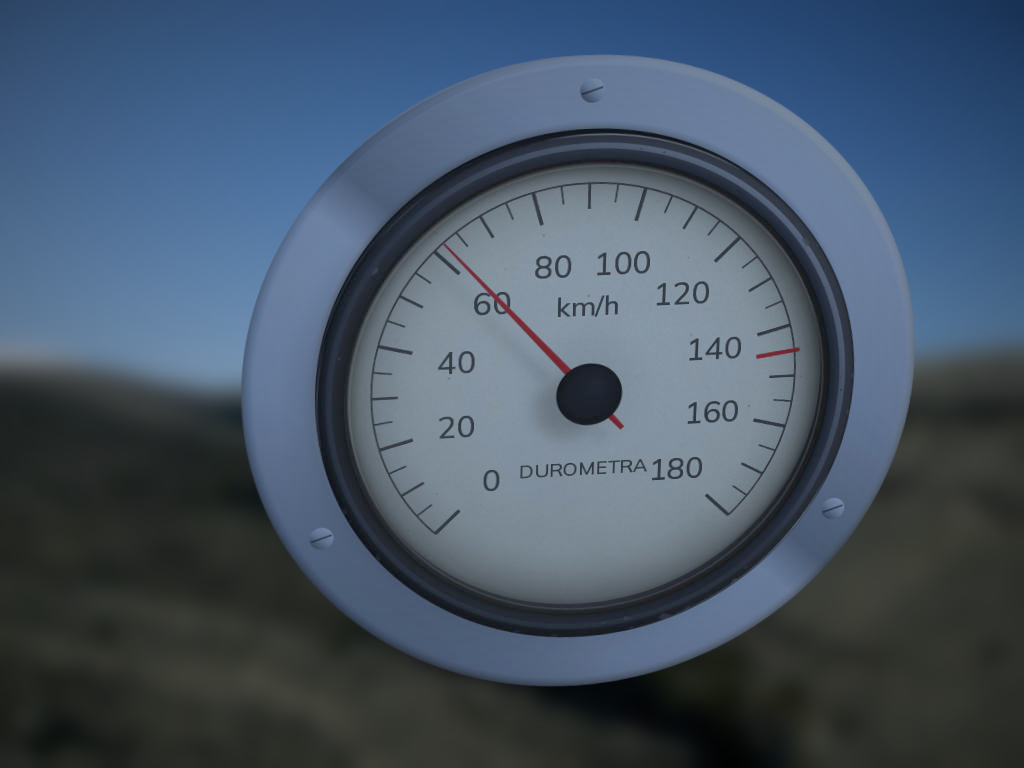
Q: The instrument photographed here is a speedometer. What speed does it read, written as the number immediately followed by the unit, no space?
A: 62.5km/h
